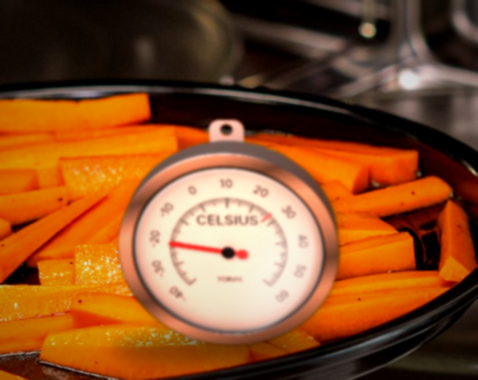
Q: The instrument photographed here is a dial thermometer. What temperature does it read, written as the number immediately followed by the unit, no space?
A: -20°C
